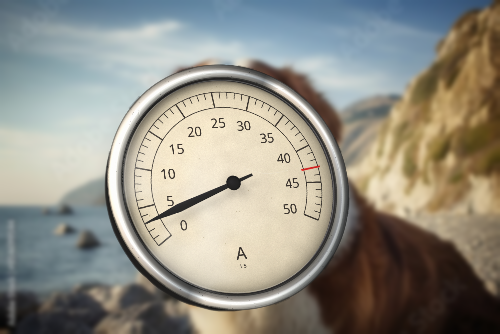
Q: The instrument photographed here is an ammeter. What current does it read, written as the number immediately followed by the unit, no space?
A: 3A
